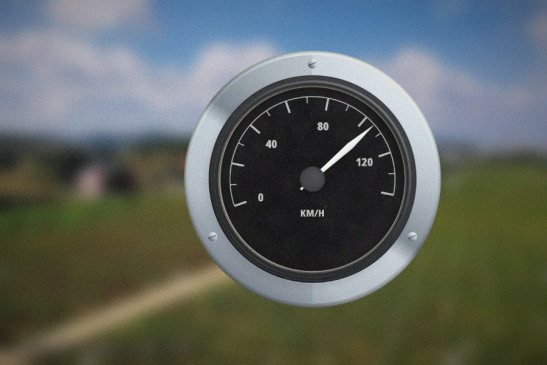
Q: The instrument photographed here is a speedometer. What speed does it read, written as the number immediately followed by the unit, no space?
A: 105km/h
